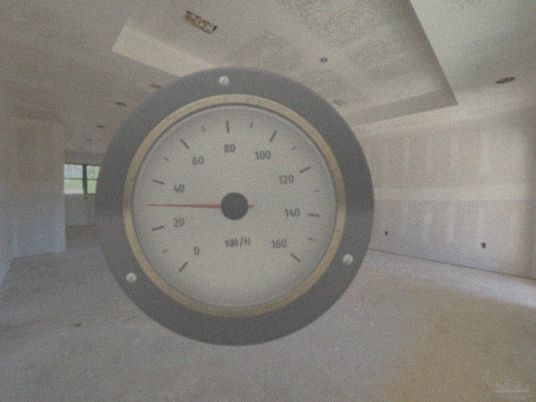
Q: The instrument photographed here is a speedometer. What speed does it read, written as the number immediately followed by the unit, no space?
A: 30km/h
